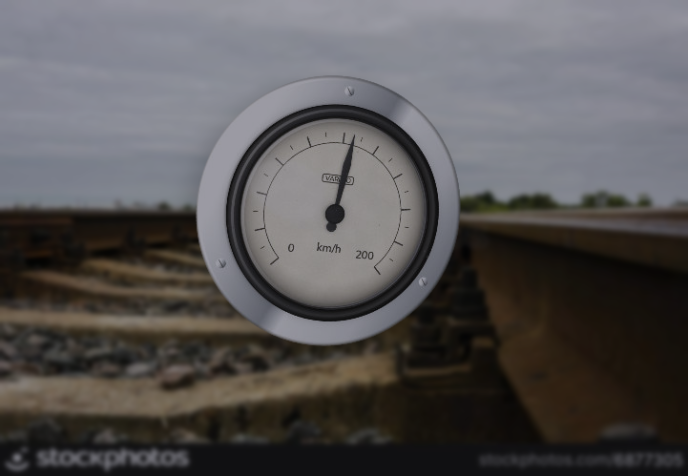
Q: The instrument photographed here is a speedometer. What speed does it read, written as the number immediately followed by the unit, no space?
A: 105km/h
